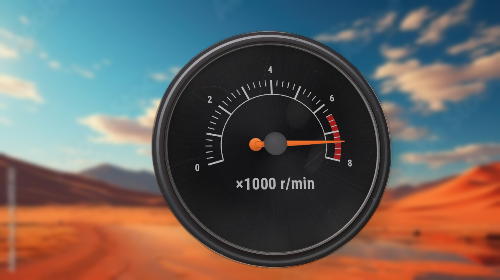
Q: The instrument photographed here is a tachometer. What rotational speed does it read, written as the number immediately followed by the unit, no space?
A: 7400rpm
